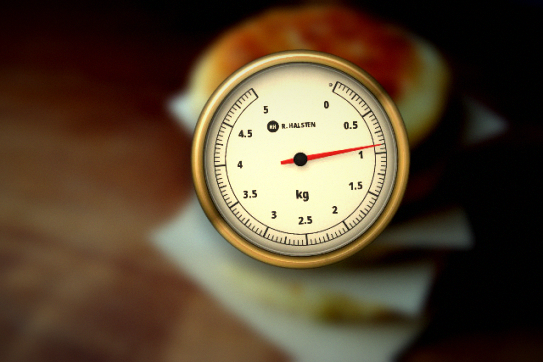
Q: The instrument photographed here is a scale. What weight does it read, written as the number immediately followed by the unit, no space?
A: 0.9kg
